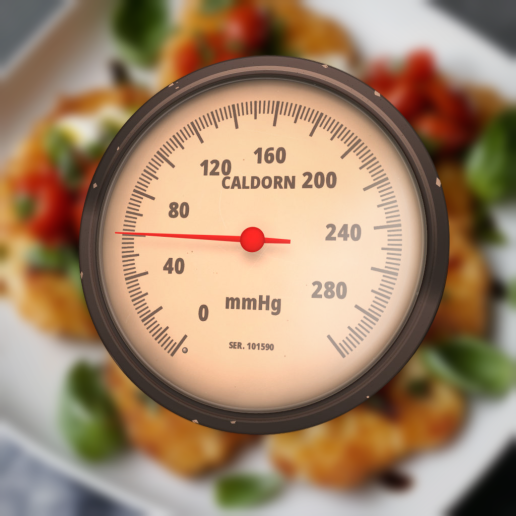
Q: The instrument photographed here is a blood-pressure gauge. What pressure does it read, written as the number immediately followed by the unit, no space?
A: 60mmHg
